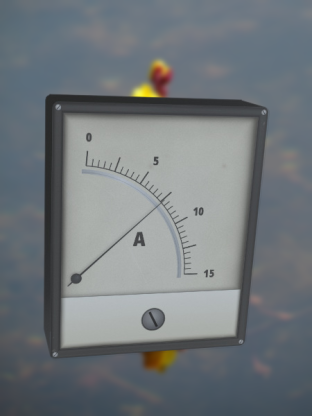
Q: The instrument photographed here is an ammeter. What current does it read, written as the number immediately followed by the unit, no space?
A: 7.5A
